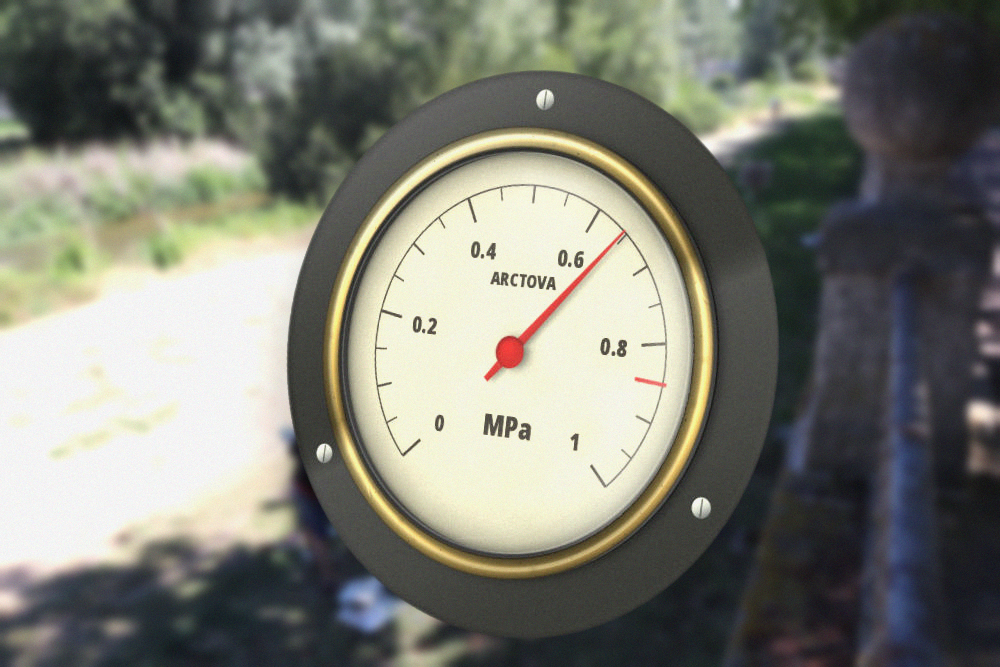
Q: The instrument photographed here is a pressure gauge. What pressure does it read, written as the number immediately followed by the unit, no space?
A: 0.65MPa
